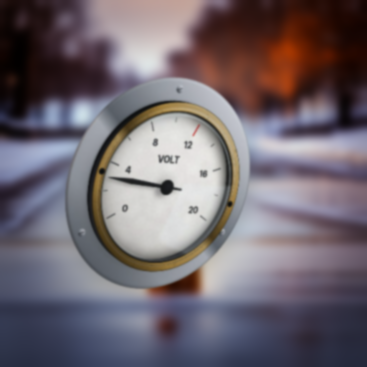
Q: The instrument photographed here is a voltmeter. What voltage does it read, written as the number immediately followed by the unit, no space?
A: 3V
